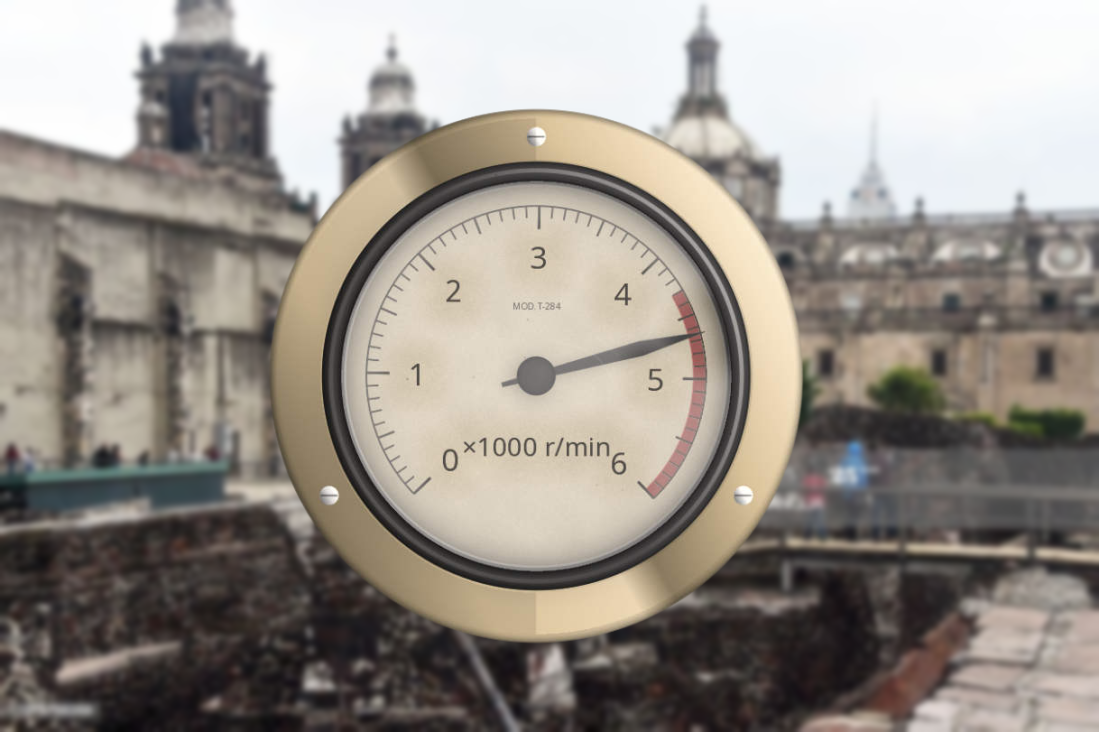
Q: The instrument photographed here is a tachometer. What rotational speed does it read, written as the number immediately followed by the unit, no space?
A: 4650rpm
